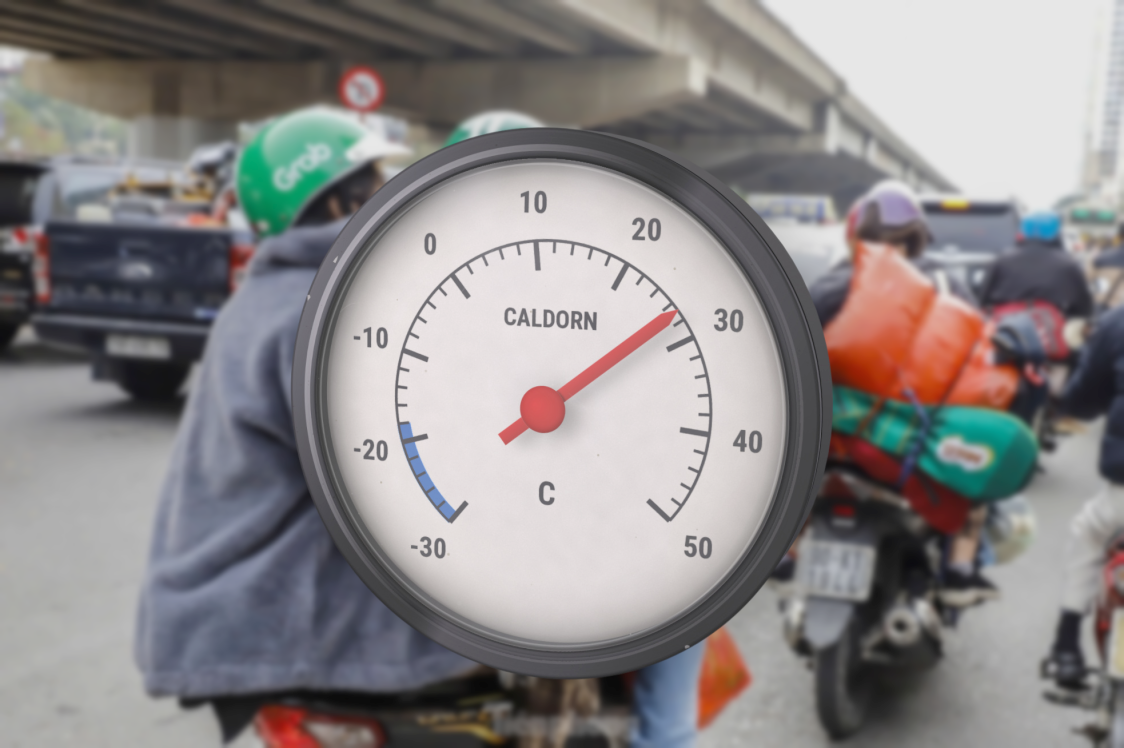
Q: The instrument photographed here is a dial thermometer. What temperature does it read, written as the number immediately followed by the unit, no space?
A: 27°C
